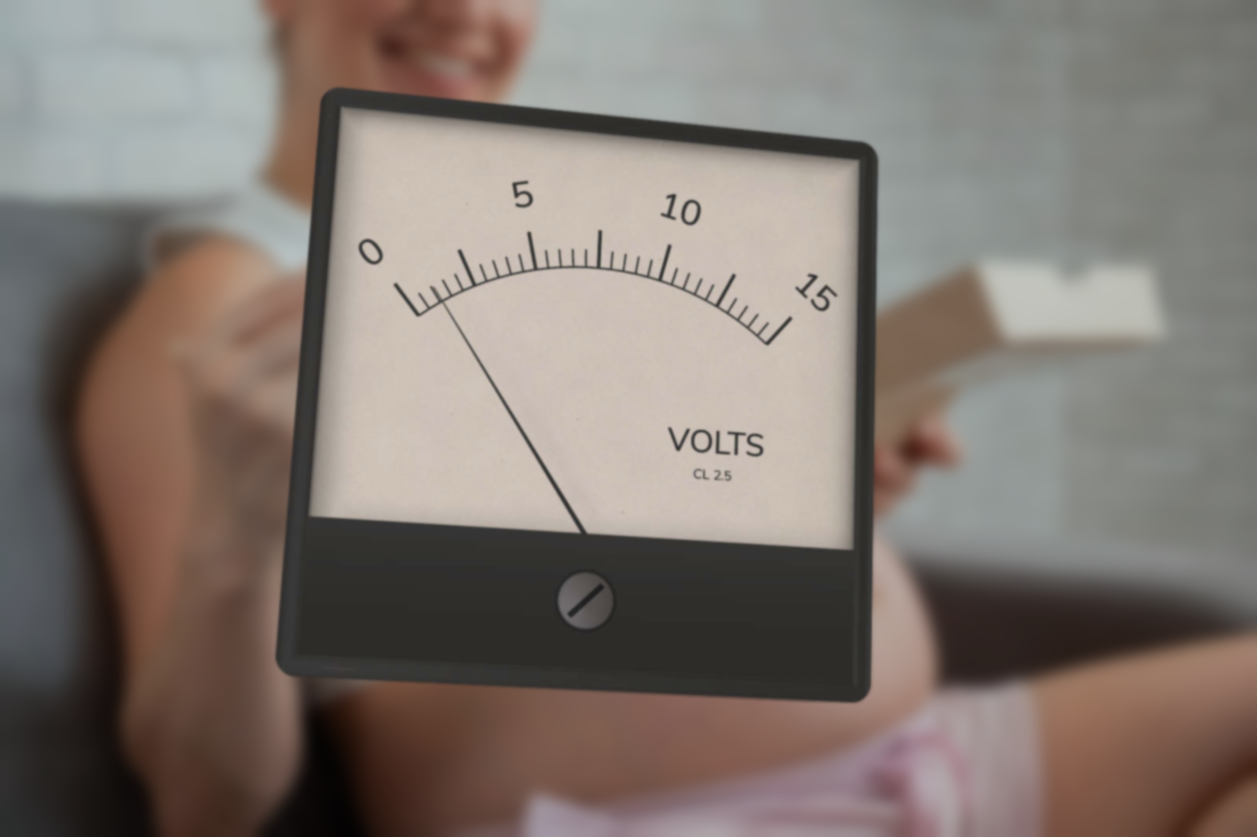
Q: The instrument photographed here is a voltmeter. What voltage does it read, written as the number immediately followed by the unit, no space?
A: 1V
